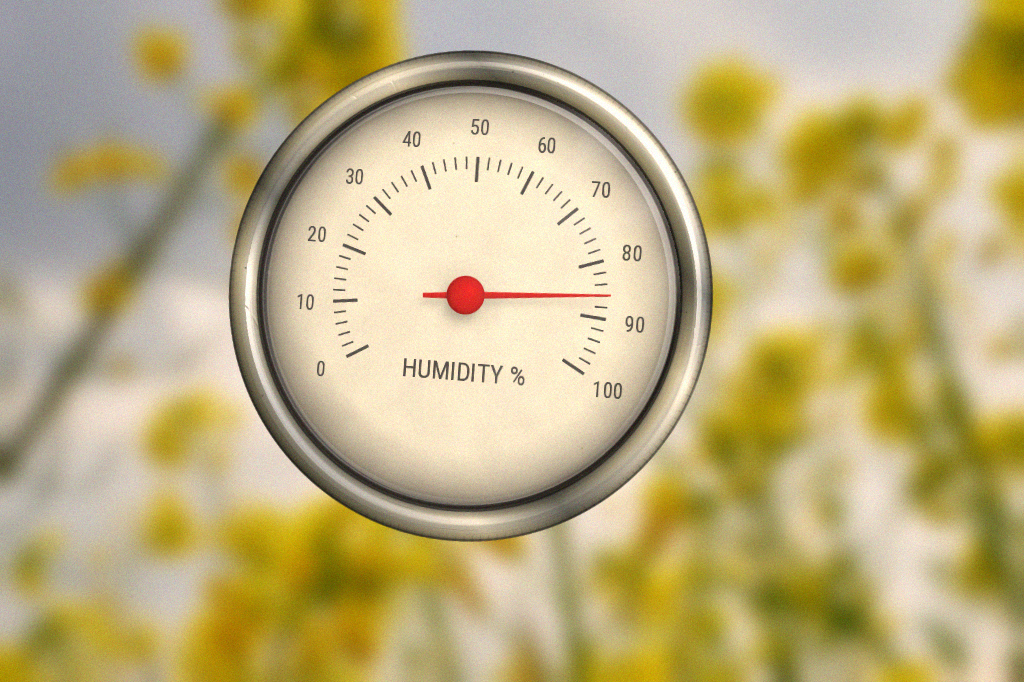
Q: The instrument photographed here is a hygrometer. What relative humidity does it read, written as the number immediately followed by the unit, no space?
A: 86%
